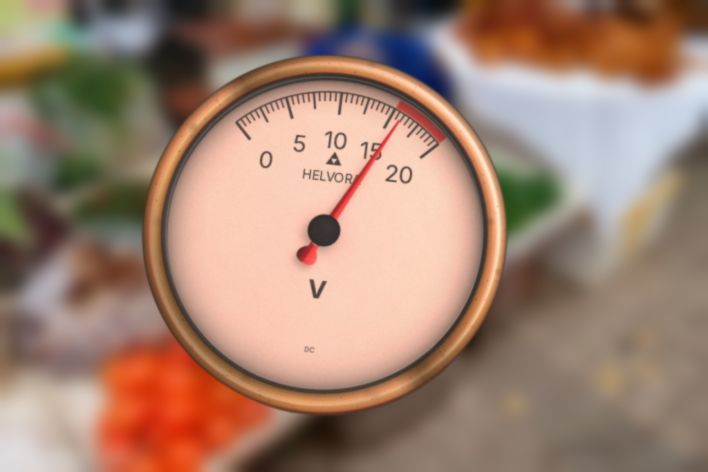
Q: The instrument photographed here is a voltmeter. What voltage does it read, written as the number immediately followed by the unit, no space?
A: 16V
